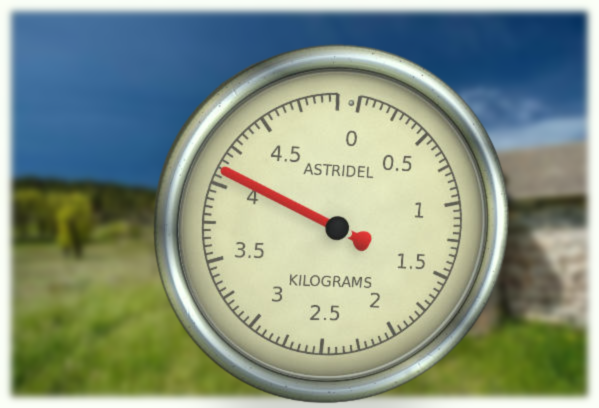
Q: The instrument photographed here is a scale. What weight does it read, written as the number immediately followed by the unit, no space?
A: 4.1kg
